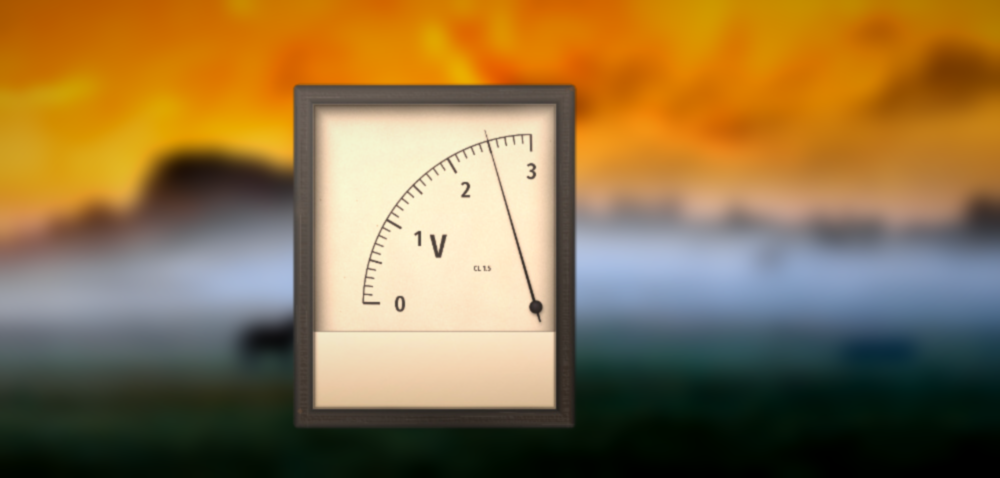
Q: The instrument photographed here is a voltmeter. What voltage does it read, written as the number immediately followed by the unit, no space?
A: 2.5V
